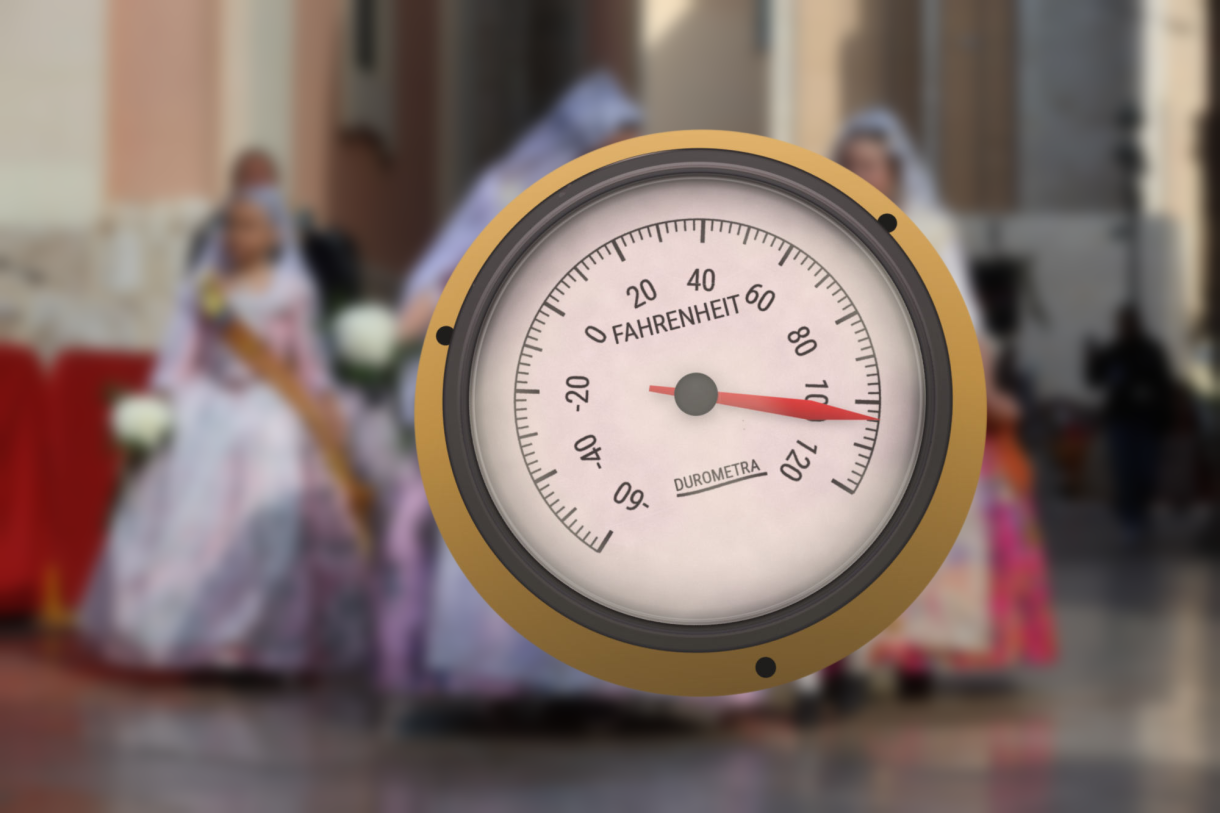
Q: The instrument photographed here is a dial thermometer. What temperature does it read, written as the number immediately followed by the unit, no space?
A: 104°F
